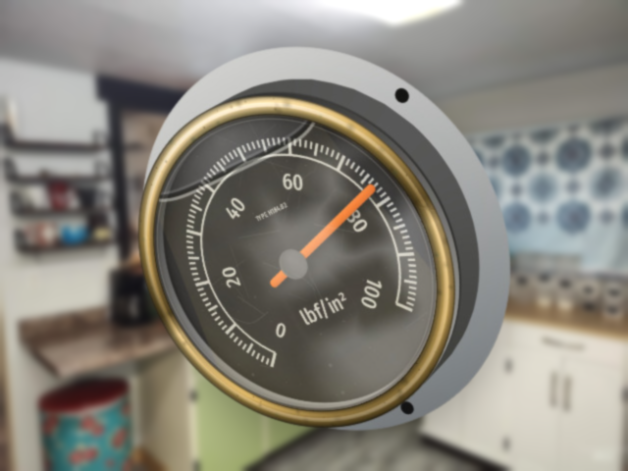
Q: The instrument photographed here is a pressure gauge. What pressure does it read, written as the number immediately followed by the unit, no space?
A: 77psi
